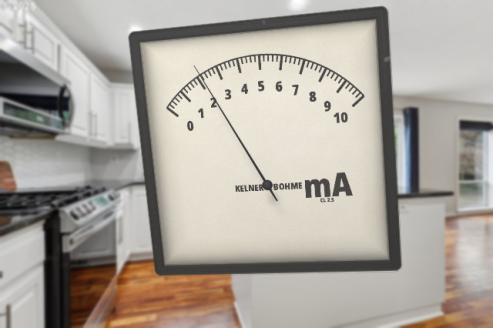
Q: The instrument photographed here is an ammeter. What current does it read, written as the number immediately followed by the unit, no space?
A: 2.2mA
